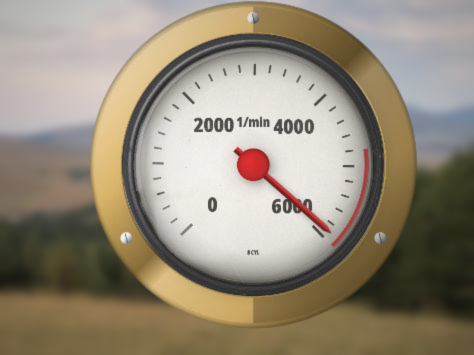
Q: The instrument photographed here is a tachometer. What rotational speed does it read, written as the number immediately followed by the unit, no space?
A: 5900rpm
